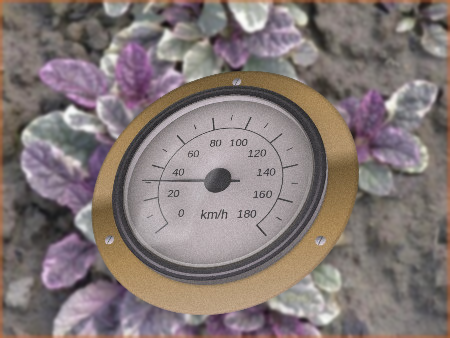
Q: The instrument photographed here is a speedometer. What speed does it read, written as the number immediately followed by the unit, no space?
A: 30km/h
